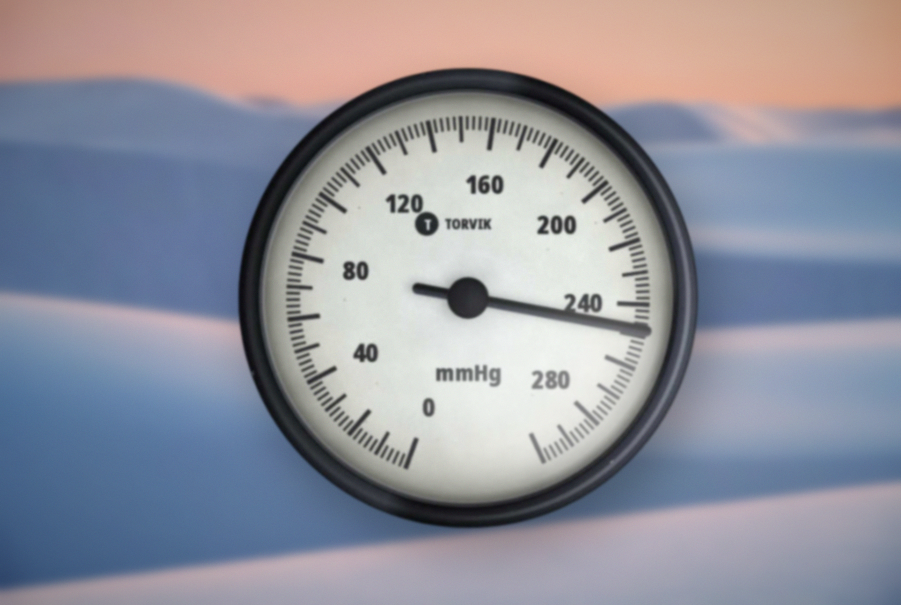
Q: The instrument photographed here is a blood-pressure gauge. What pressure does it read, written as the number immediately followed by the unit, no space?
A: 248mmHg
